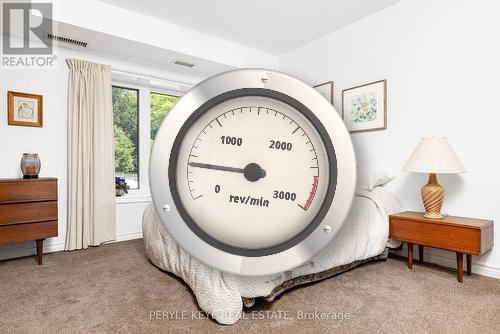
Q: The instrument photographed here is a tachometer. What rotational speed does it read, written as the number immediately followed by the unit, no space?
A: 400rpm
